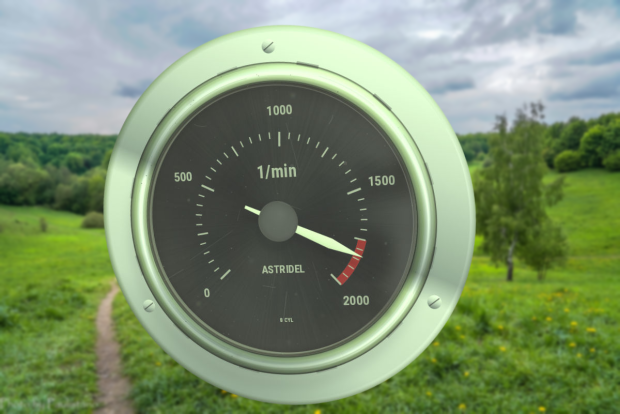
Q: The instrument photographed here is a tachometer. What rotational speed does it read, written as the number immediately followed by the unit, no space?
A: 1825rpm
